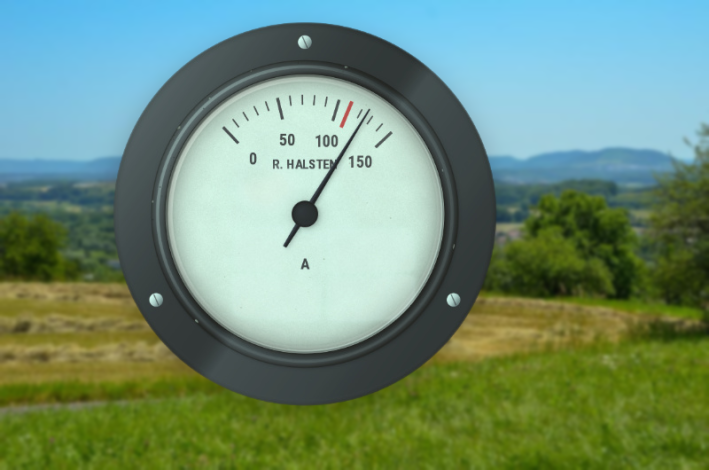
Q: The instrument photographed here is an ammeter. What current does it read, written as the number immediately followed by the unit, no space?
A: 125A
